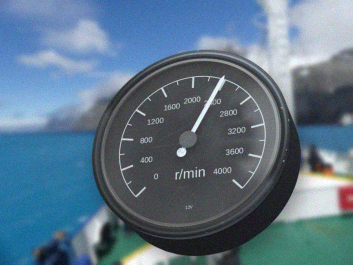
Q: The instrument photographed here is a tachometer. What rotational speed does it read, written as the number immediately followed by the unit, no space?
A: 2400rpm
